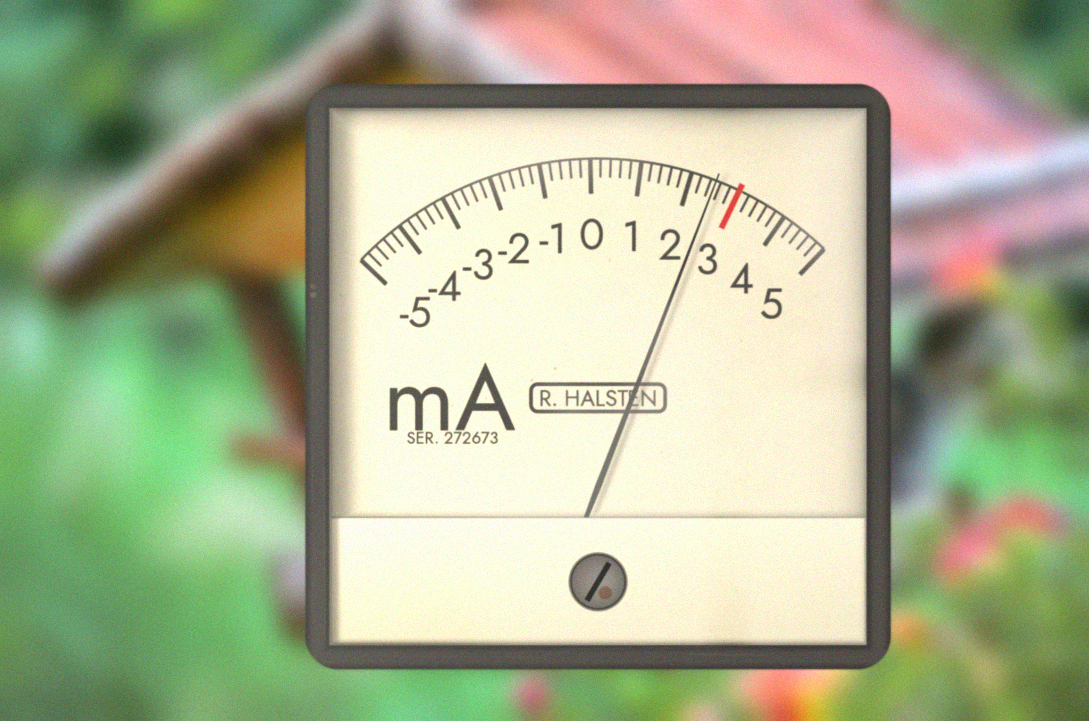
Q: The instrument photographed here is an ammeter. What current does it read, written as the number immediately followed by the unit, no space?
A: 2.5mA
